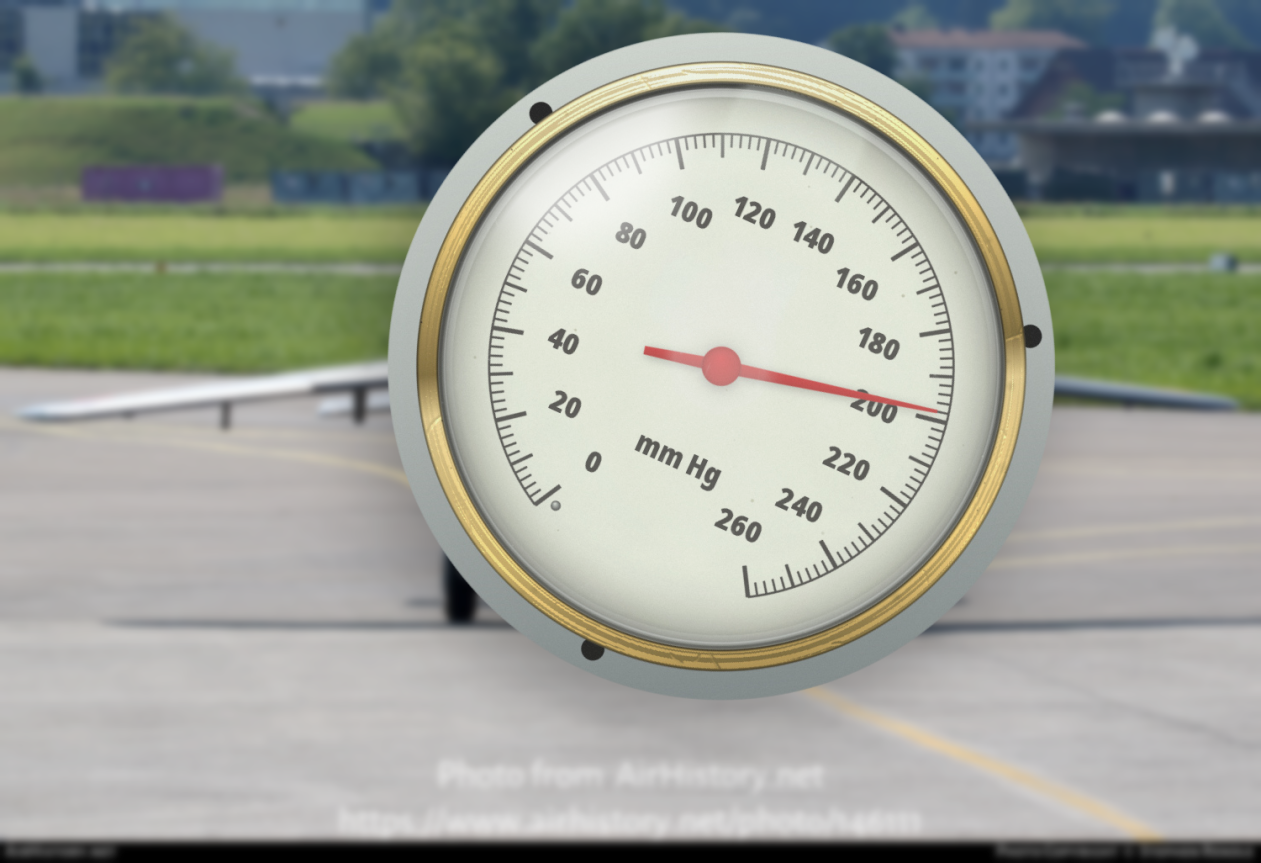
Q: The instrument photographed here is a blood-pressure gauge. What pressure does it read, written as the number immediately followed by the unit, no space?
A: 198mmHg
